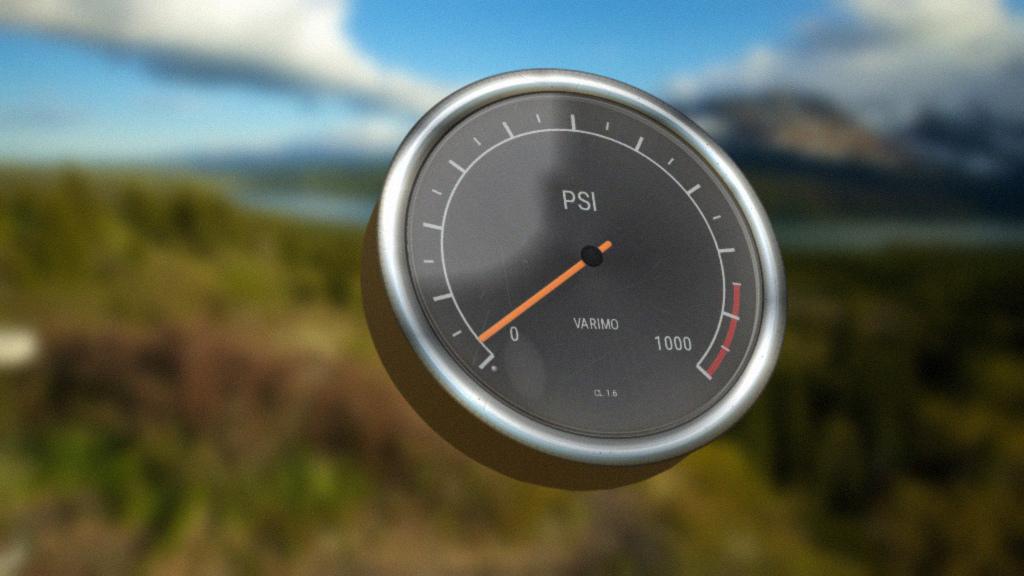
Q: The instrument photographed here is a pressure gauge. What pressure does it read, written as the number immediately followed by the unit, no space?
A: 25psi
